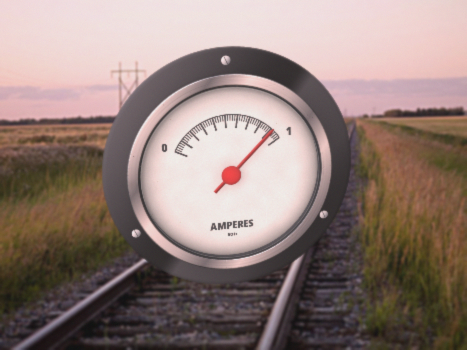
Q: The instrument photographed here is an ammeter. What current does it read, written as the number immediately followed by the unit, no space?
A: 0.9A
